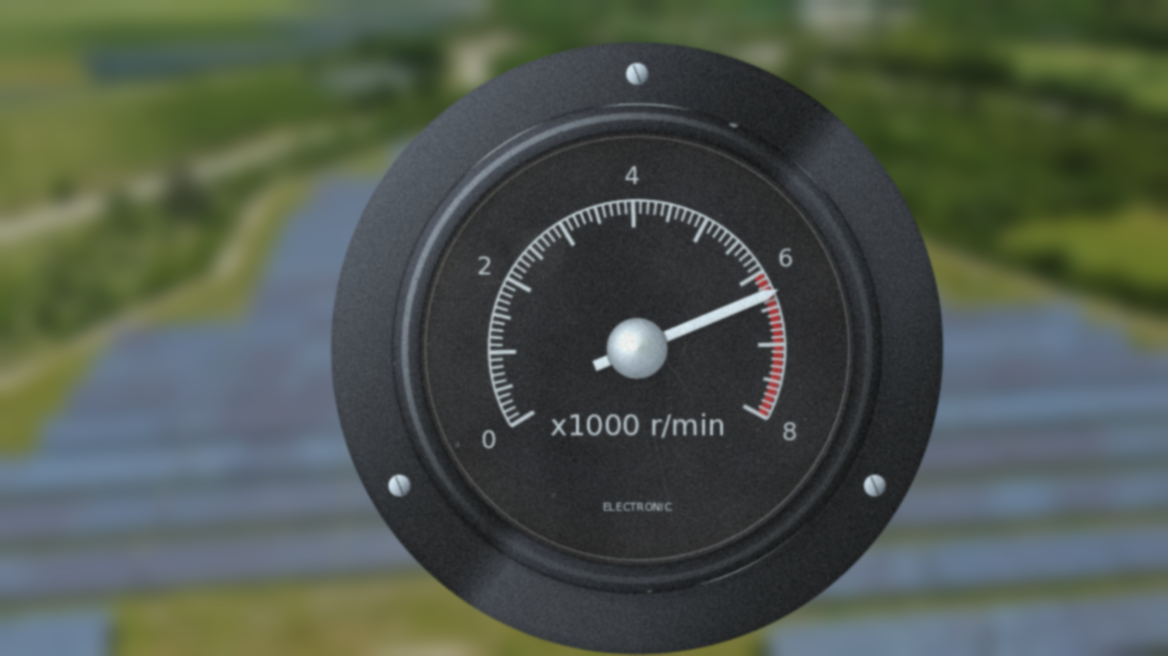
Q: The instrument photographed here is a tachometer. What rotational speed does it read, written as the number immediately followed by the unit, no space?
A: 6300rpm
